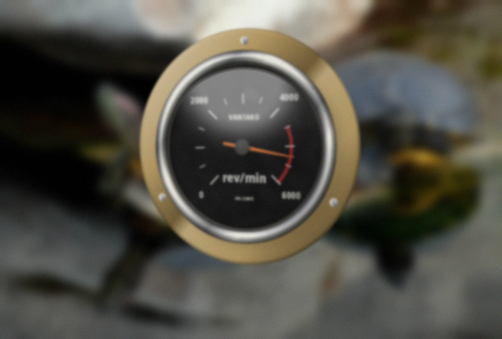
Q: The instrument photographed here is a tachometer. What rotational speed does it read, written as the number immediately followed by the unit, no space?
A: 5250rpm
